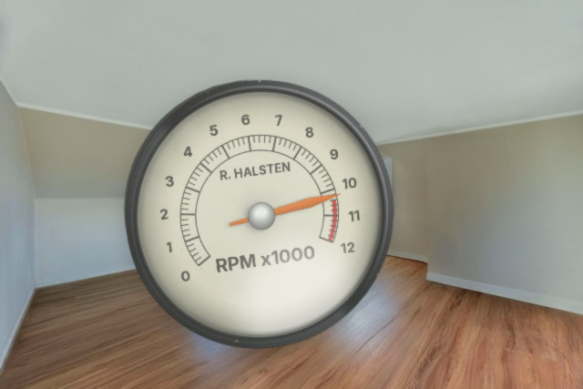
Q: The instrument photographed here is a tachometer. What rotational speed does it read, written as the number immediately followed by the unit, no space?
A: 10200rpm
